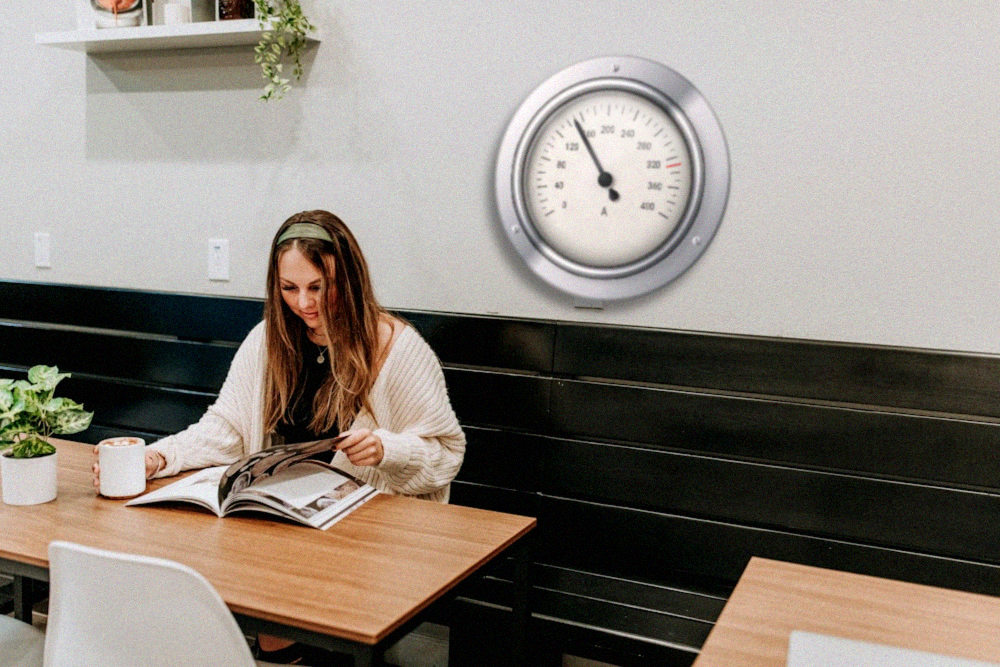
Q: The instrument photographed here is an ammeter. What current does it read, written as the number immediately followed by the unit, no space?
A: 150A
